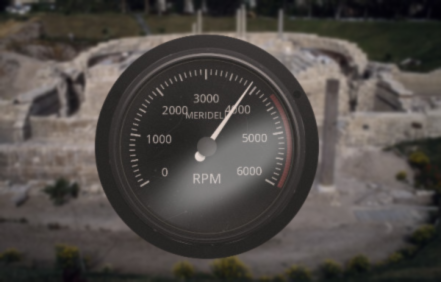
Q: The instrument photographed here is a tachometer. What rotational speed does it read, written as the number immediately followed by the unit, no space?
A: 3900rpm
